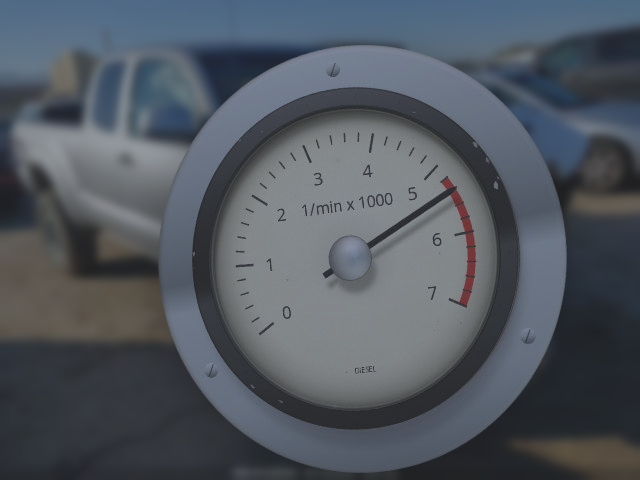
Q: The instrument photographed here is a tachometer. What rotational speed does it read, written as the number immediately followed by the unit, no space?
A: 5400rpm
